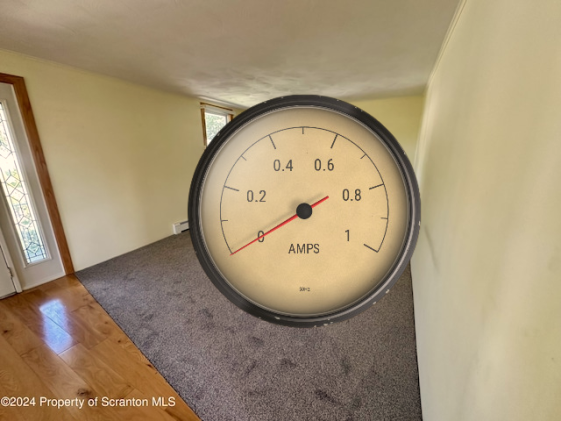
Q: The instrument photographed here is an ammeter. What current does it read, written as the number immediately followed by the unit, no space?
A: 0A
